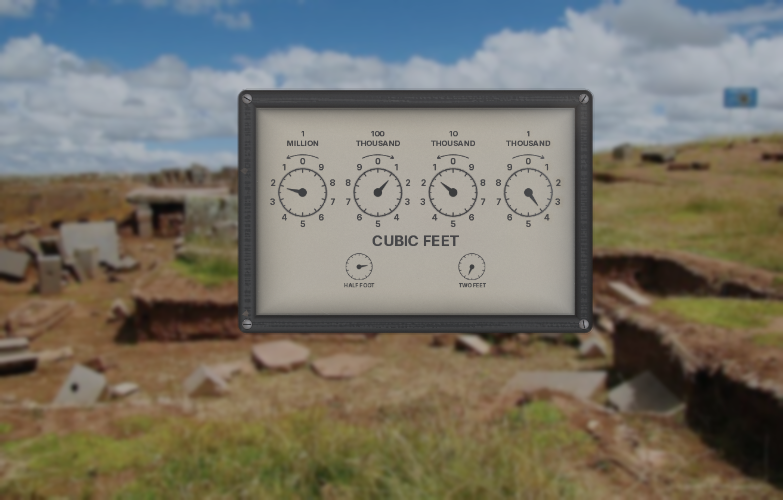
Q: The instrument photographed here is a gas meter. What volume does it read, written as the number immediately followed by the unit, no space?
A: 211400ft³
